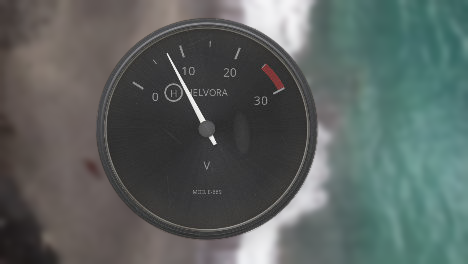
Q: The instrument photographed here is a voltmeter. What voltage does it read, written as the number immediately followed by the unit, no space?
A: 7.5V
